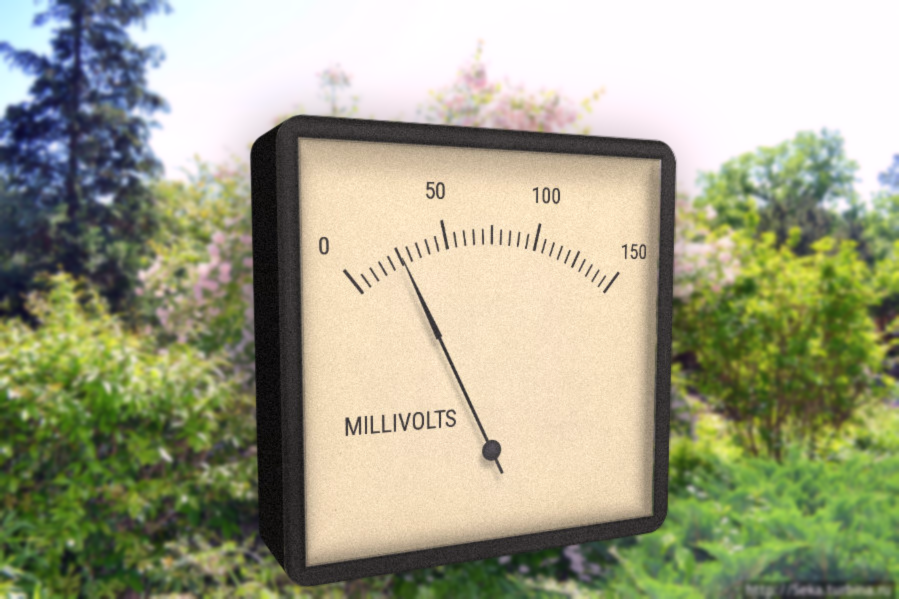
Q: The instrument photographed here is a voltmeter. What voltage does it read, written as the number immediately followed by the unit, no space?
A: 25mV
